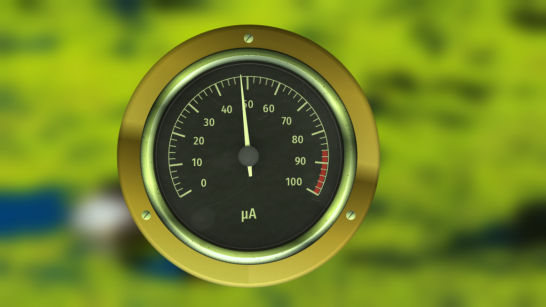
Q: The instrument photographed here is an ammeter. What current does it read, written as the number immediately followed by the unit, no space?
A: 48µA
